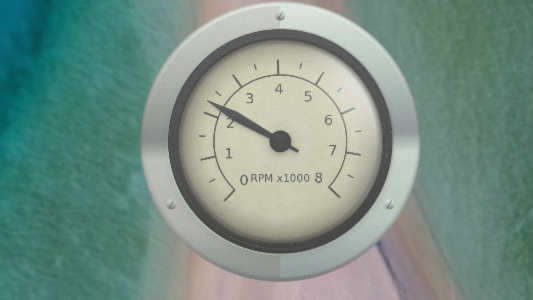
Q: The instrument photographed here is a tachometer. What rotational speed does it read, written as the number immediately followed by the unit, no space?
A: 2250rpm
